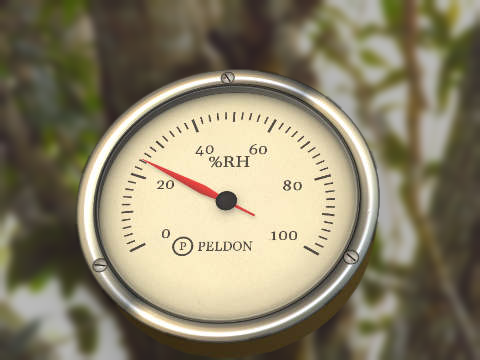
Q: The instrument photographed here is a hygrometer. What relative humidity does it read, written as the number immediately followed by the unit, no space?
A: 24%
